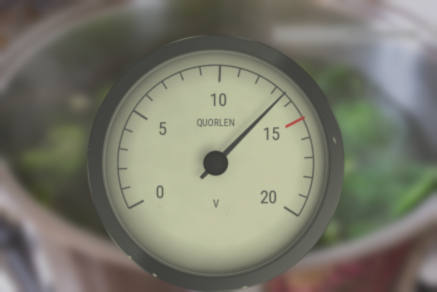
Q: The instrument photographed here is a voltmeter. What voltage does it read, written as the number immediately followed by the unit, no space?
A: 13.5V
